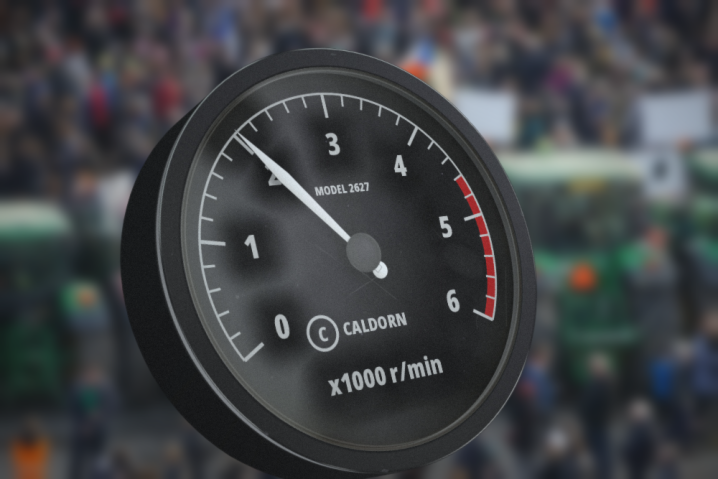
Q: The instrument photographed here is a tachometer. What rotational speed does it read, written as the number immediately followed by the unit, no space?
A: 2000rpm
